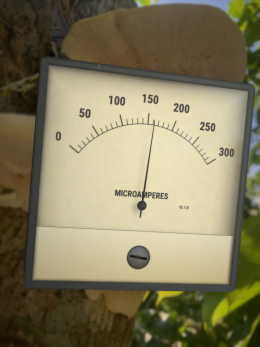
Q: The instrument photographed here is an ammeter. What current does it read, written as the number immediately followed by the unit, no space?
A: 160µA
